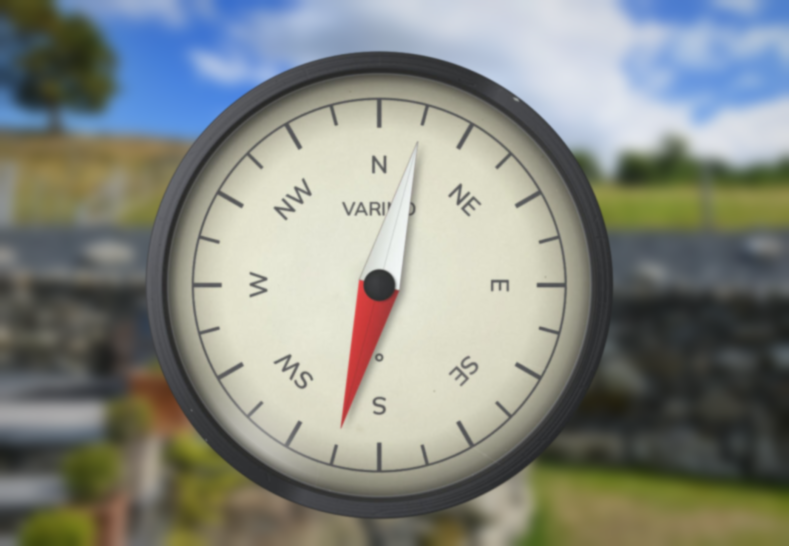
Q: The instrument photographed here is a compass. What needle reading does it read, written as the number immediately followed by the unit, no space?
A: 195°
